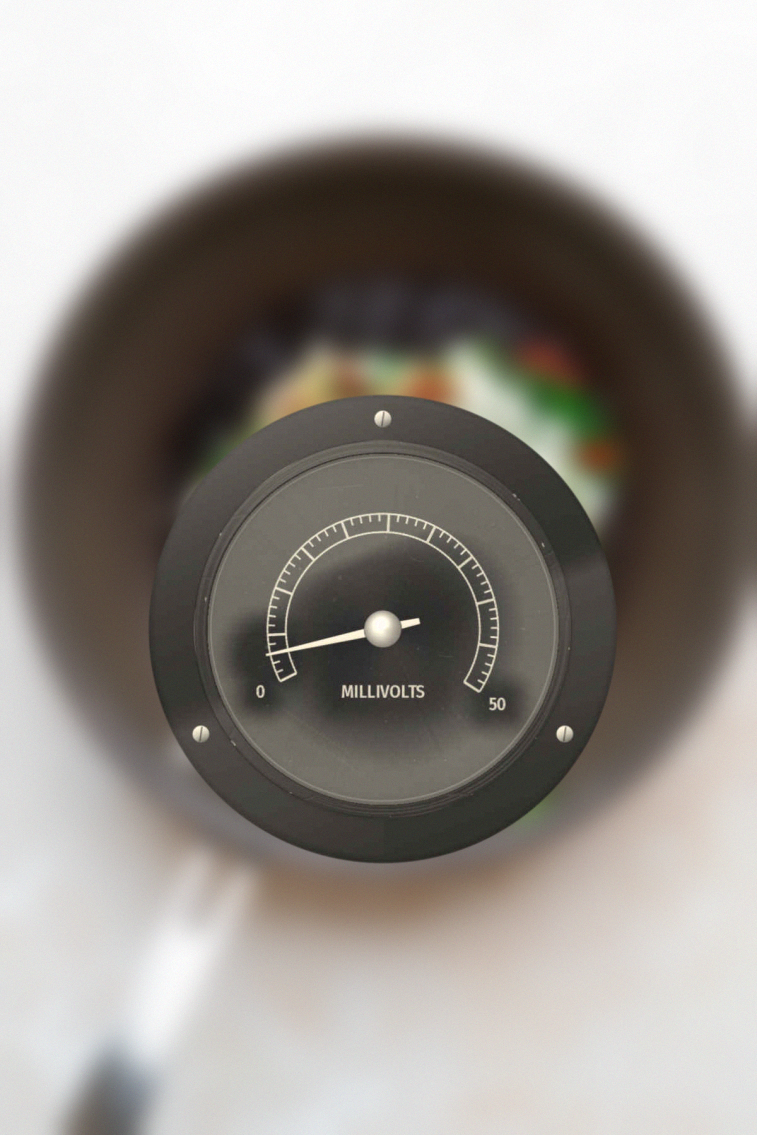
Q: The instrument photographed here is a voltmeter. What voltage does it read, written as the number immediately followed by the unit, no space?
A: 3mV
